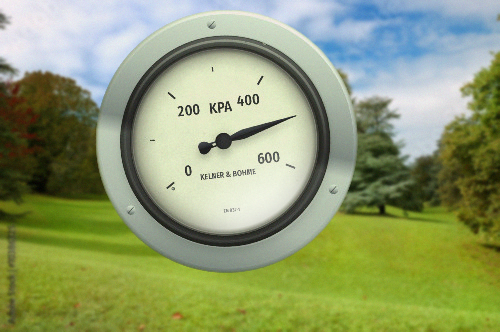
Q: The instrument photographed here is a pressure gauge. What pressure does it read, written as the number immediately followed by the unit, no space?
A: 500kPa
